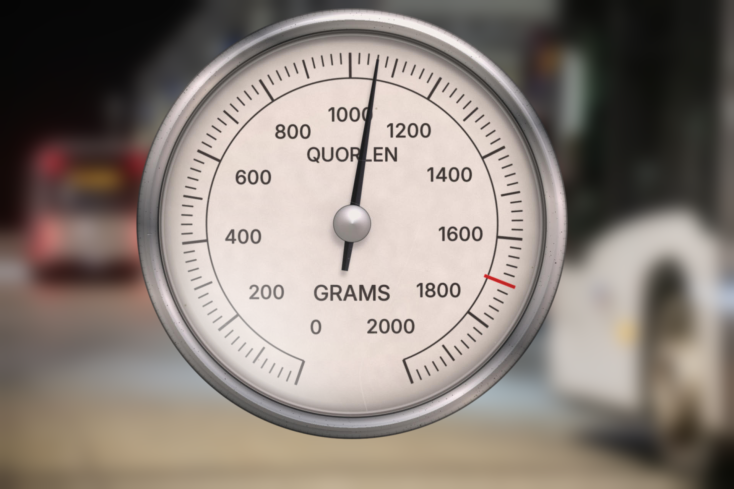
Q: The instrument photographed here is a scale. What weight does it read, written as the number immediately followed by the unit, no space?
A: 1060g
